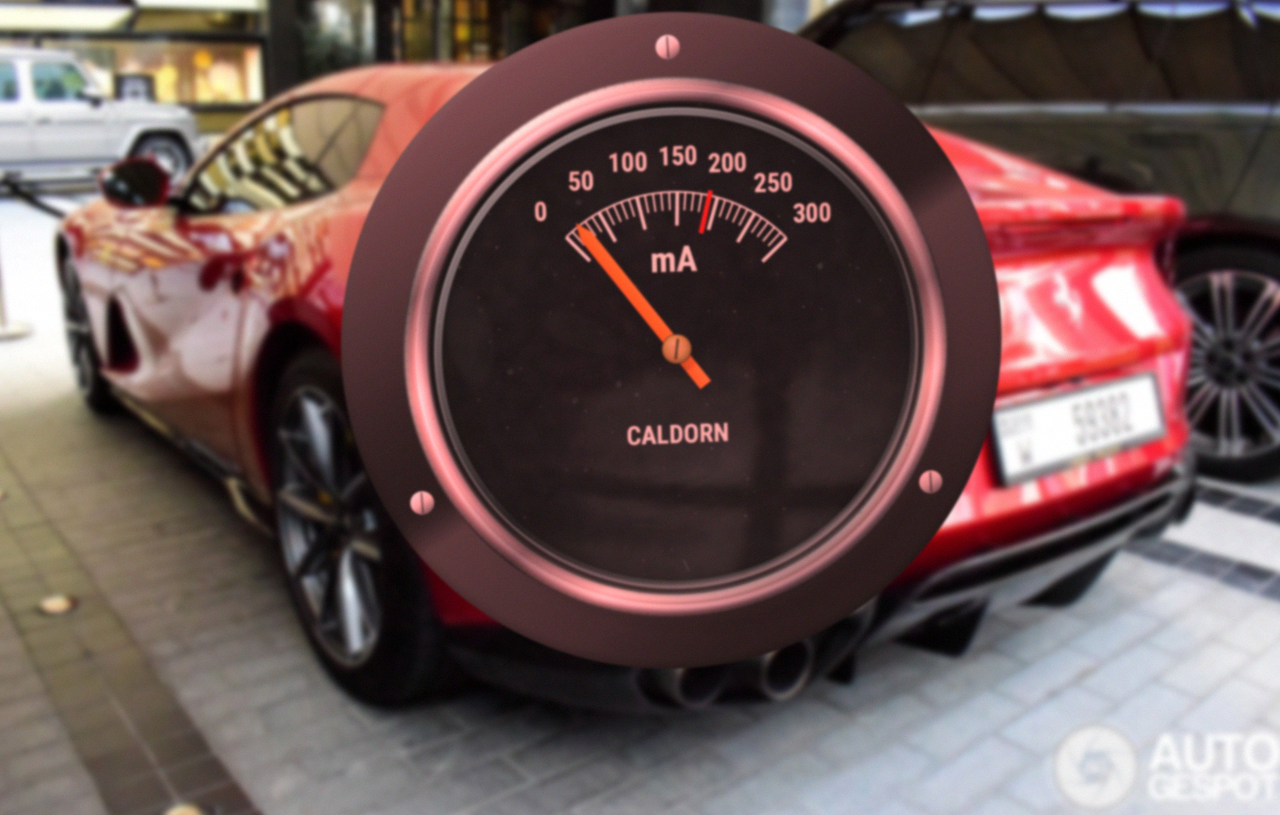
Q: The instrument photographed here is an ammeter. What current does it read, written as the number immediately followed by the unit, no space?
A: 20mA
